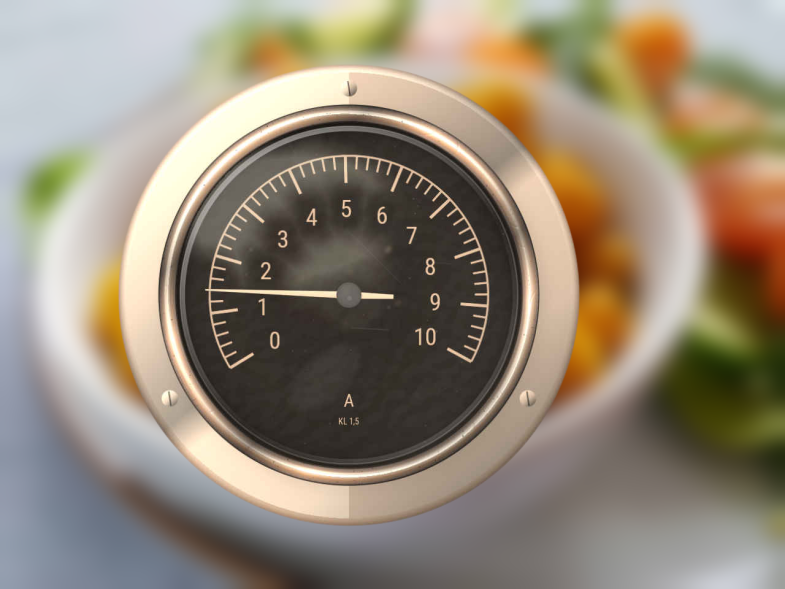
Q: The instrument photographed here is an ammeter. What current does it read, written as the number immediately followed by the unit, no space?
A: 1.4A
